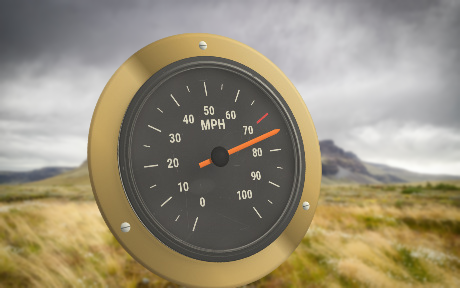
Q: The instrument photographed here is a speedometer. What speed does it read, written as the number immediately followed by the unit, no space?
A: 75mph
